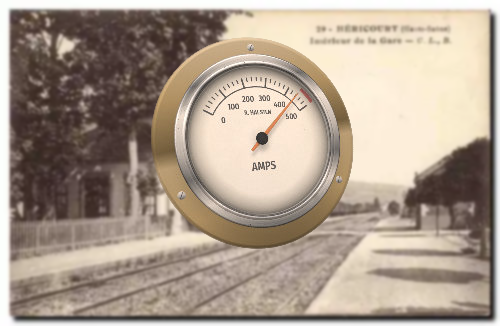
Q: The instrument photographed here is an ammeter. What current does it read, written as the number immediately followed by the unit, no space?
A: 440A
